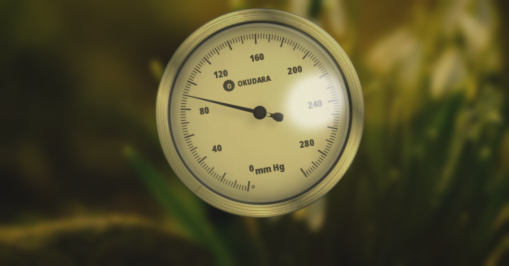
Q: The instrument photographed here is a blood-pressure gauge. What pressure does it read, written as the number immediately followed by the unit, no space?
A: 90mmHg
